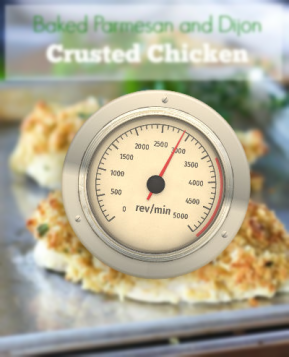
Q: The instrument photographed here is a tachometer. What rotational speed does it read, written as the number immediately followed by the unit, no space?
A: 2900rpm
